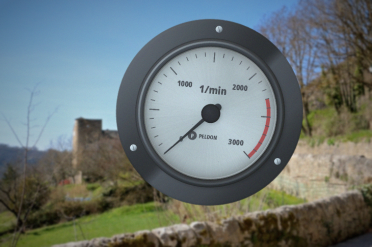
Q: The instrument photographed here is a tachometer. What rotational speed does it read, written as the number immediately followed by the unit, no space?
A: 0rpm
